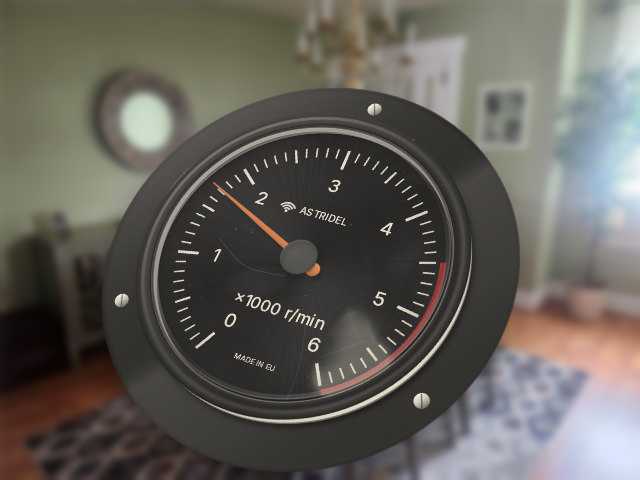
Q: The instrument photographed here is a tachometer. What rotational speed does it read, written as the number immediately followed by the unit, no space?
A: 1700rpm
